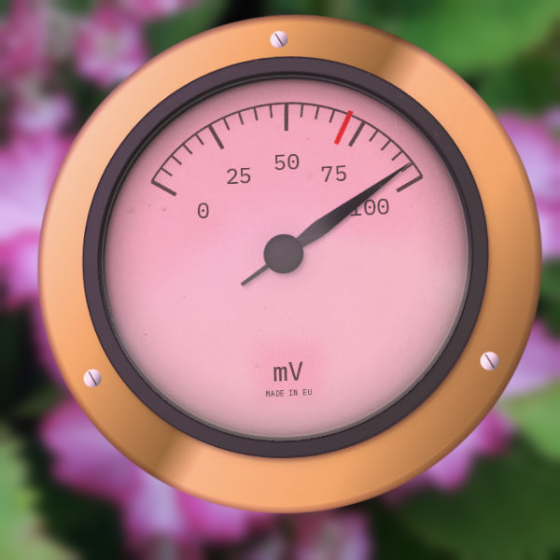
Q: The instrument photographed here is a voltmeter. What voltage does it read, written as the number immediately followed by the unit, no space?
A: 95mV
